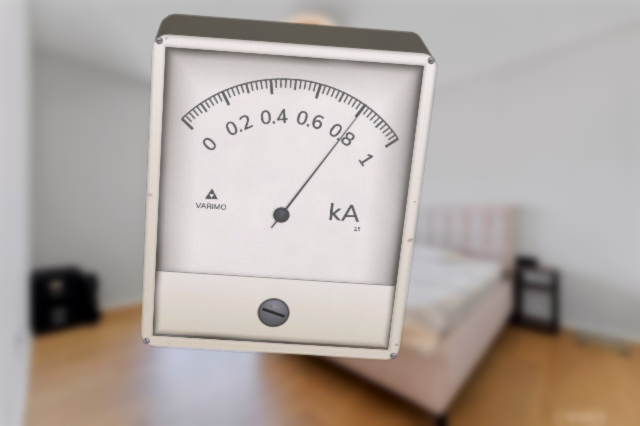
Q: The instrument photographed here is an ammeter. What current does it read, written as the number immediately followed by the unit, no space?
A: 0.8kA
